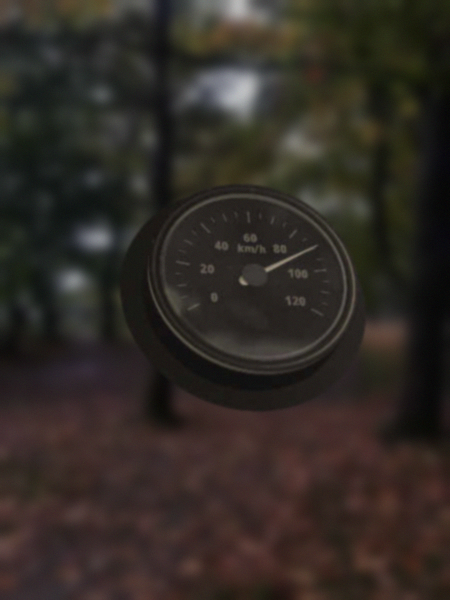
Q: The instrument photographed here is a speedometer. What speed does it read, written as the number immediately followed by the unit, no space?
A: 90km/h
